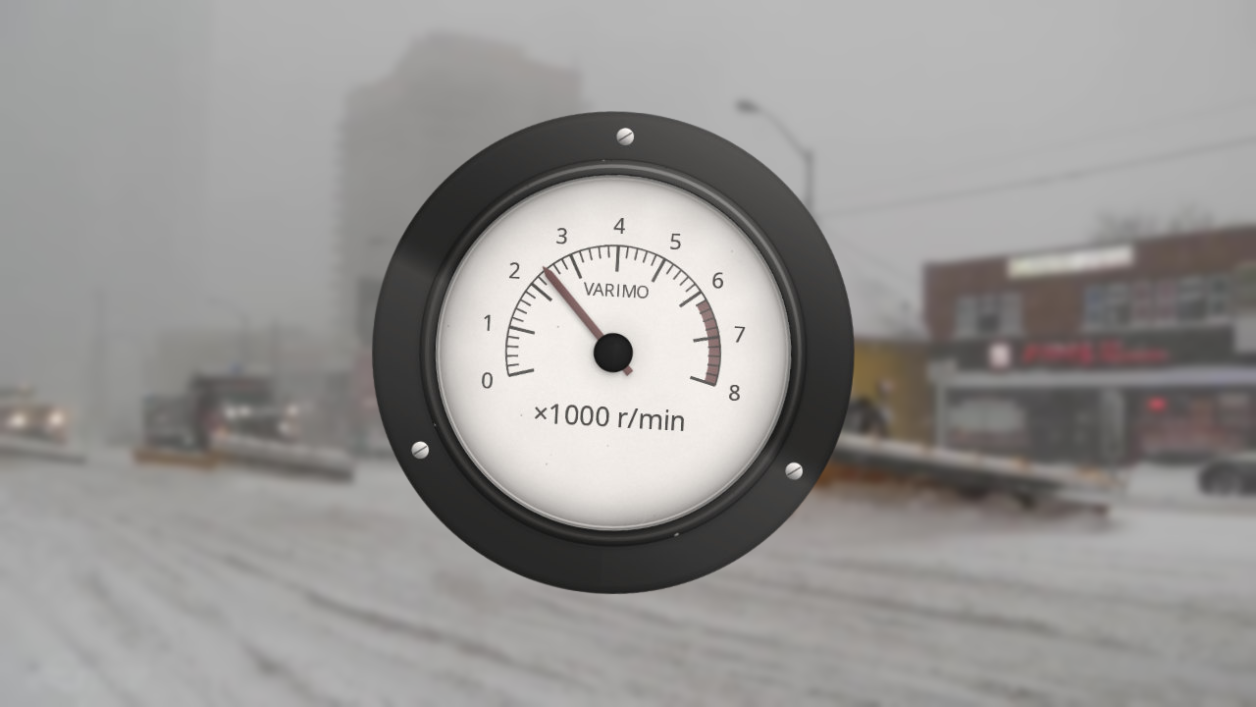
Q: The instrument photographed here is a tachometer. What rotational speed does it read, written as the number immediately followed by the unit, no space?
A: 2400rpm
